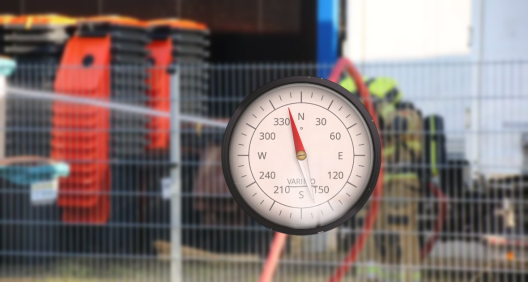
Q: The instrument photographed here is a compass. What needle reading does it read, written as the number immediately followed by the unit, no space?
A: 345°
